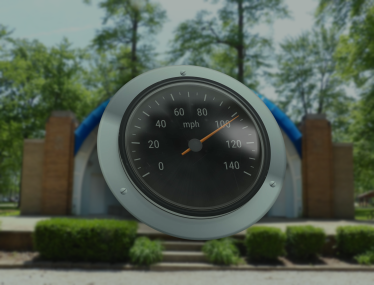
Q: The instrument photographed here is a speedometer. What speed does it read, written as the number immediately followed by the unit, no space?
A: 102.5mph
